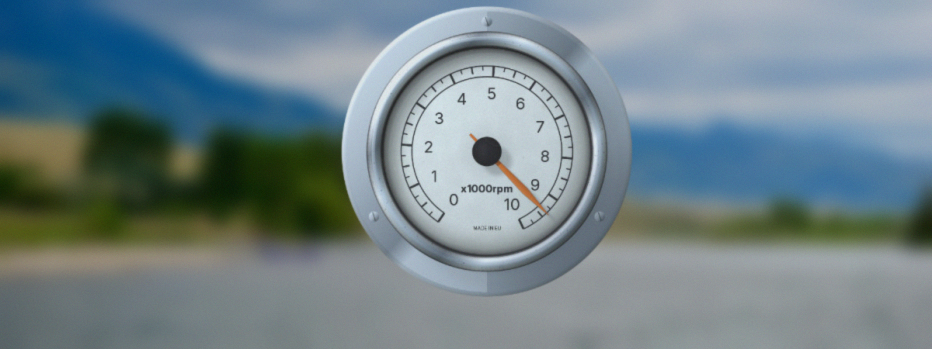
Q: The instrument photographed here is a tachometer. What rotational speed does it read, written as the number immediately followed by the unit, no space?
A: 9375rpm
